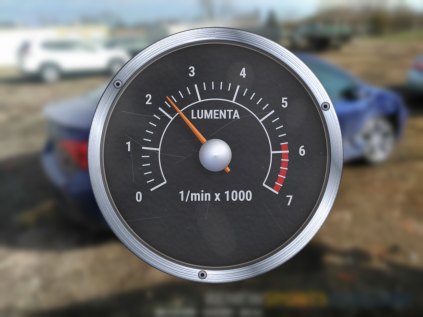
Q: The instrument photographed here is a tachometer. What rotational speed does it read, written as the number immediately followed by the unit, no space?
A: 2300rpm
